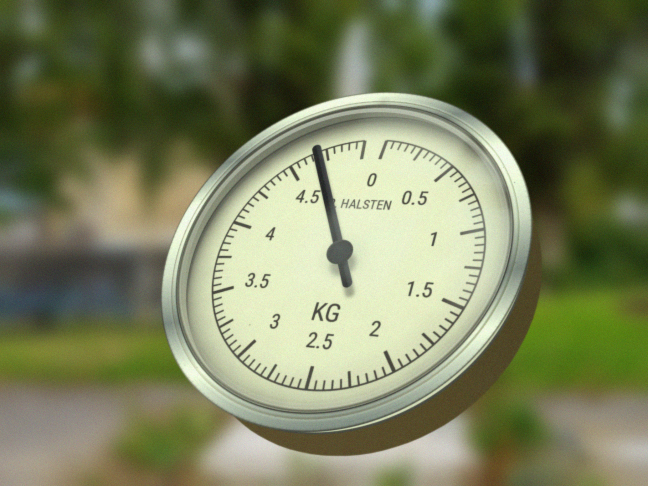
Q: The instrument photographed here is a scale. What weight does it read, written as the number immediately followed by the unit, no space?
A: 4.7kg
